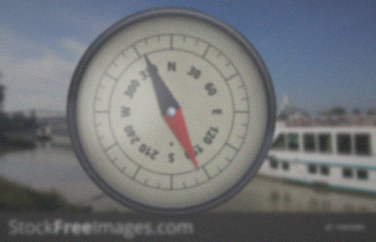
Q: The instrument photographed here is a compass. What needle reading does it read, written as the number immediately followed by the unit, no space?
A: 155°
